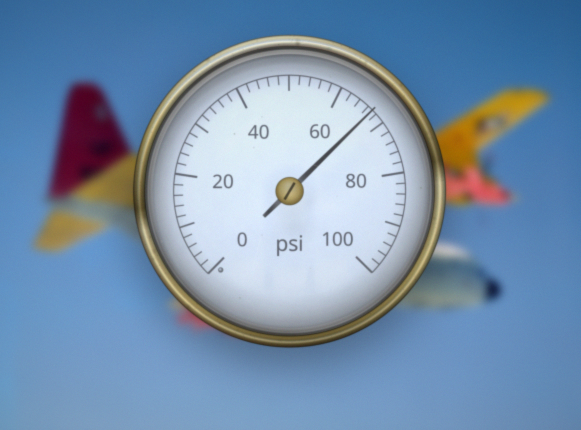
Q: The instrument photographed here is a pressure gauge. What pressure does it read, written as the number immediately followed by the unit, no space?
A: 67psi
